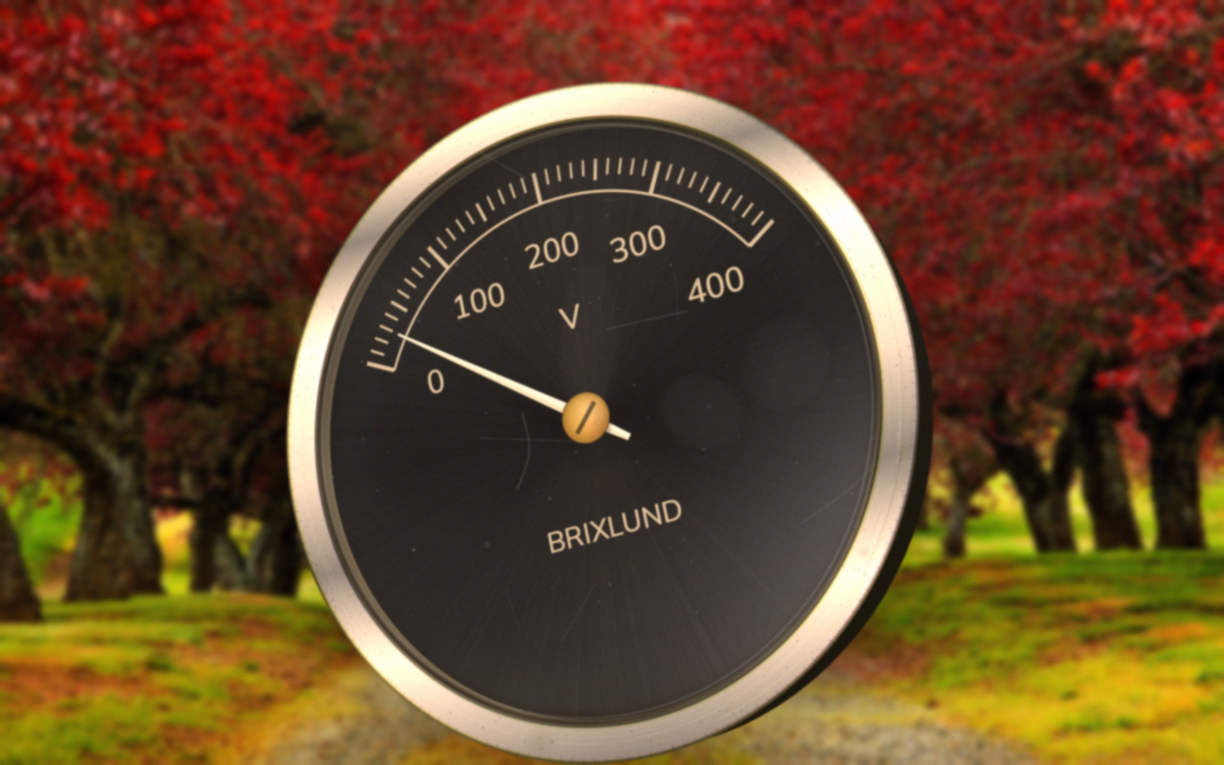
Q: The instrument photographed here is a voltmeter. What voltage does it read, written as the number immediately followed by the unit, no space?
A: 30V
